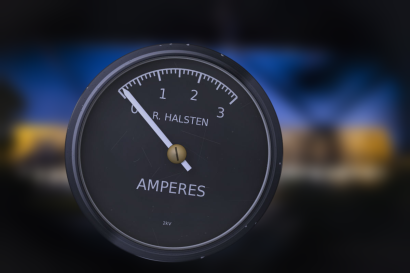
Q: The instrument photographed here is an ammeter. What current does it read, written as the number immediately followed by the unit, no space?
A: 0.1A
